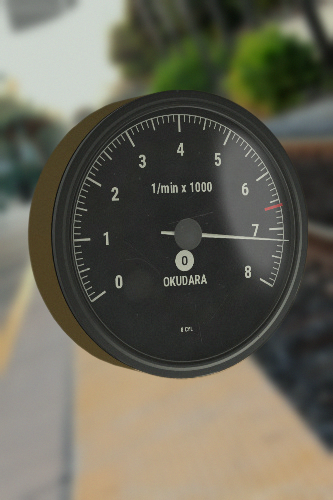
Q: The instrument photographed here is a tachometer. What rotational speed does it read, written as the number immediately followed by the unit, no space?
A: 7200rpm
